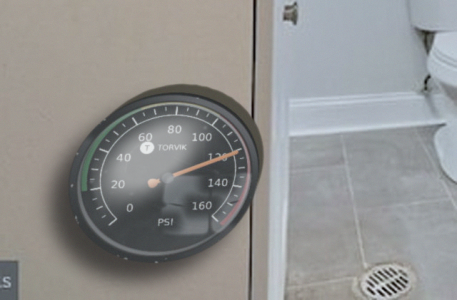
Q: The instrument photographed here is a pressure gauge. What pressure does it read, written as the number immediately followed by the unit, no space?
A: 120psi
